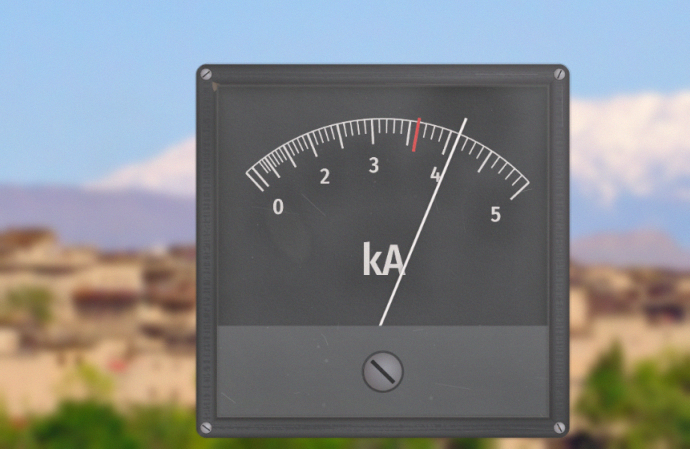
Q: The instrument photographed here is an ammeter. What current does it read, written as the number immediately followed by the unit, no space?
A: 4.1kA
